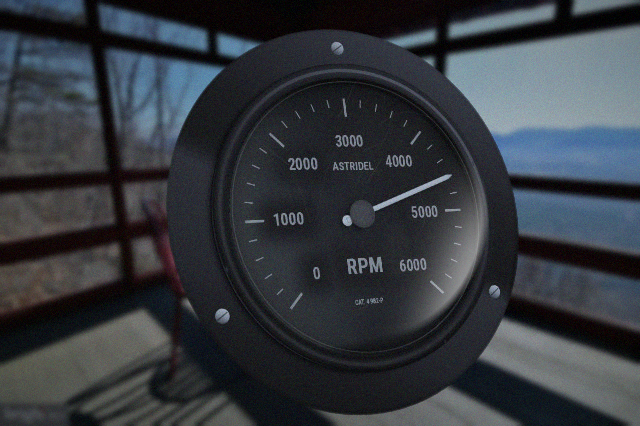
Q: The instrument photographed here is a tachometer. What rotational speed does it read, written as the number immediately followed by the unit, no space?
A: 4600rpm
